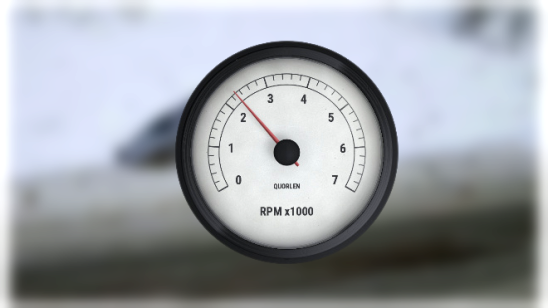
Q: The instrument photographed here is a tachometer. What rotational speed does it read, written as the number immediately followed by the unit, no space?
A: 2300rpm
